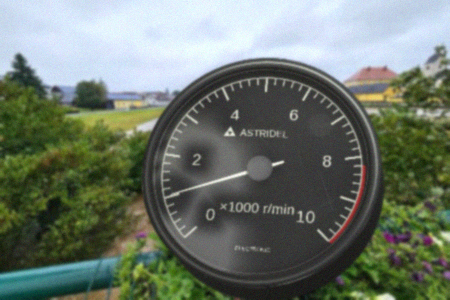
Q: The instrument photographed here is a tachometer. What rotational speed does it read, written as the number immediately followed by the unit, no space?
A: 1000rpm
